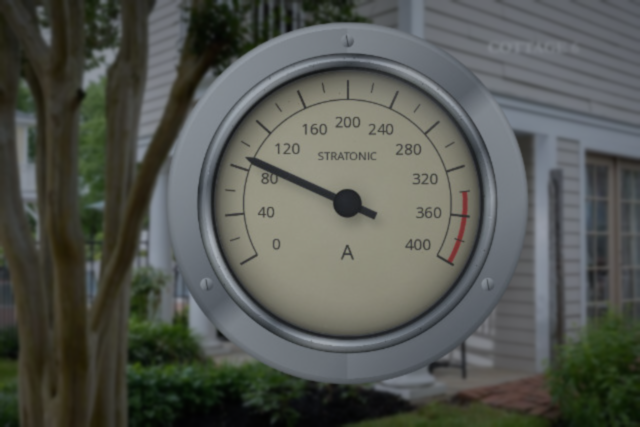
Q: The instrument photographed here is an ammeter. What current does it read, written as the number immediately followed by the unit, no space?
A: 90A
